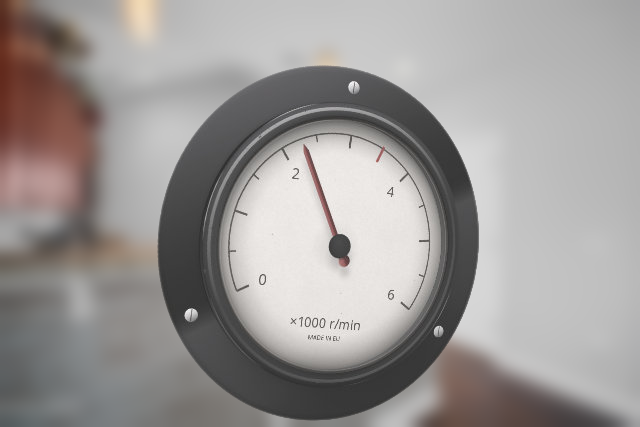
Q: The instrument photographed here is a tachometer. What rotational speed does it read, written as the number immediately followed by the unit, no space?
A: 2250rpm
